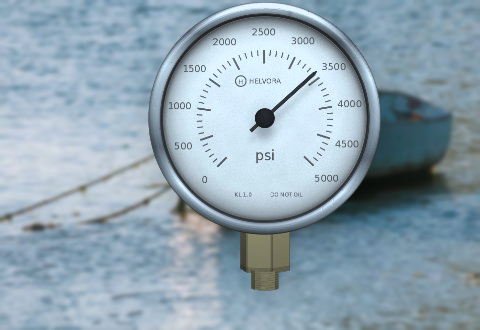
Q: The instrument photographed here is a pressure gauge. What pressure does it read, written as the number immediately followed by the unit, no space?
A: 3400psi
